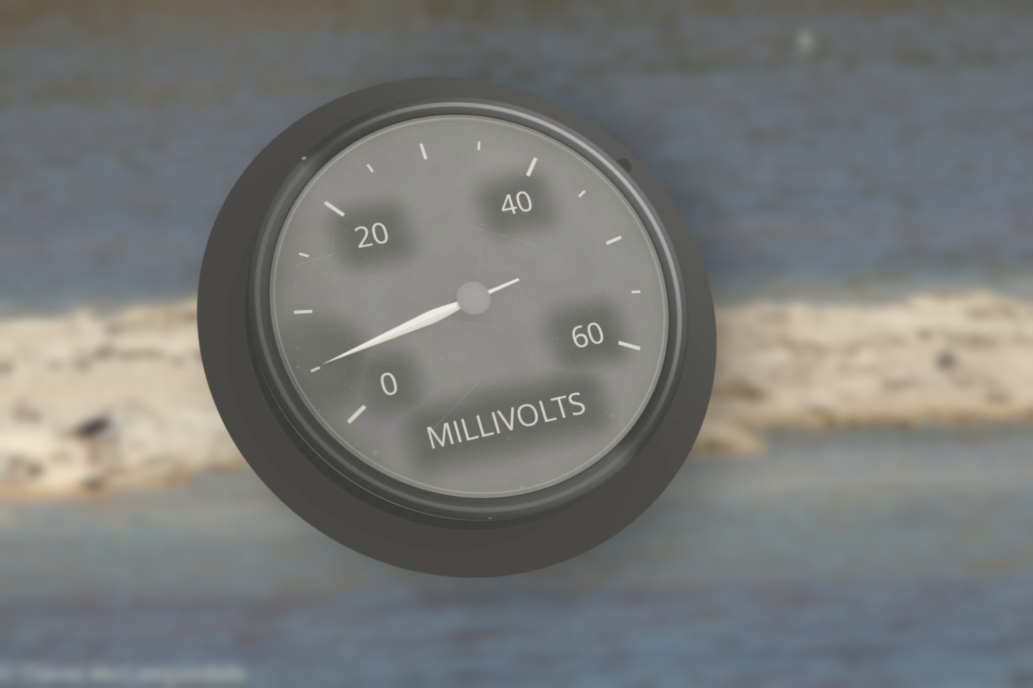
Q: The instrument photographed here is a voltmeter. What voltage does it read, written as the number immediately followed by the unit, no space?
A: 5mV
